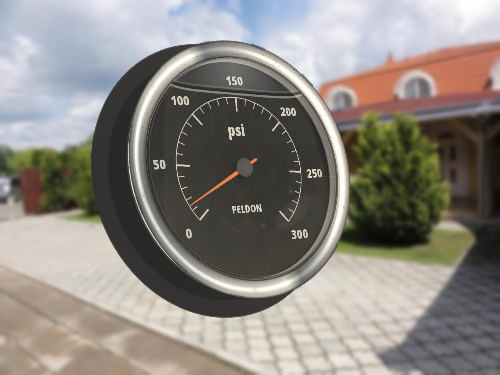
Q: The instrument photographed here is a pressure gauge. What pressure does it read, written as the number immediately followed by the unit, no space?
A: 15psi
